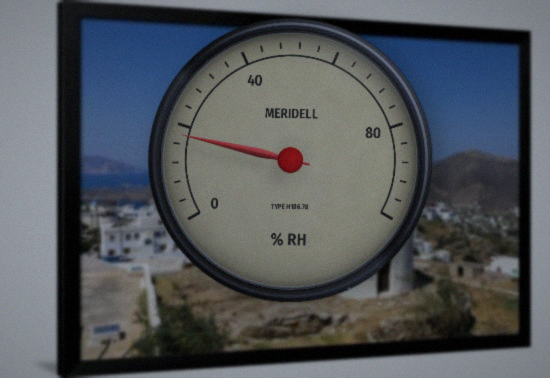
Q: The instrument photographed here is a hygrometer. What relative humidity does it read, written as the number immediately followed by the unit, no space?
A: 18%
